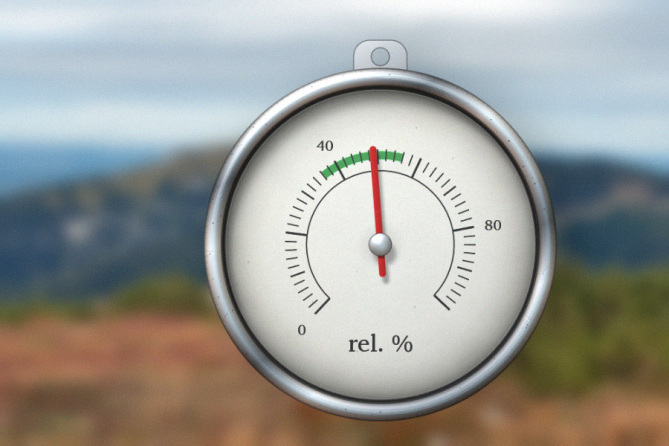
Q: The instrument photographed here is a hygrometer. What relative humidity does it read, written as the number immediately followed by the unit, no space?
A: 49%
